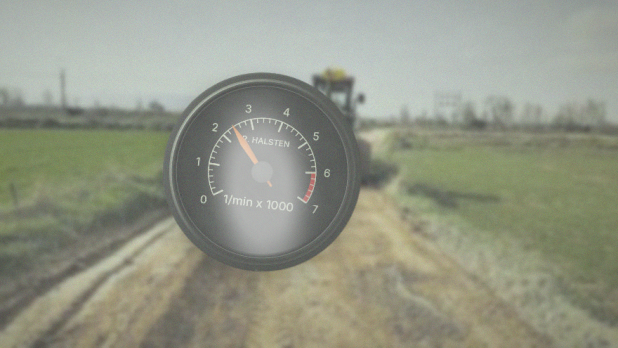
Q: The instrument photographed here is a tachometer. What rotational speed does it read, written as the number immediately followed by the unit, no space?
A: 2400rpm
